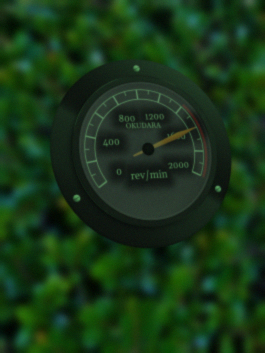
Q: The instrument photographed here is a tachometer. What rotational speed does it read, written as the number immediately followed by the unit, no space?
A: 1600rpm
